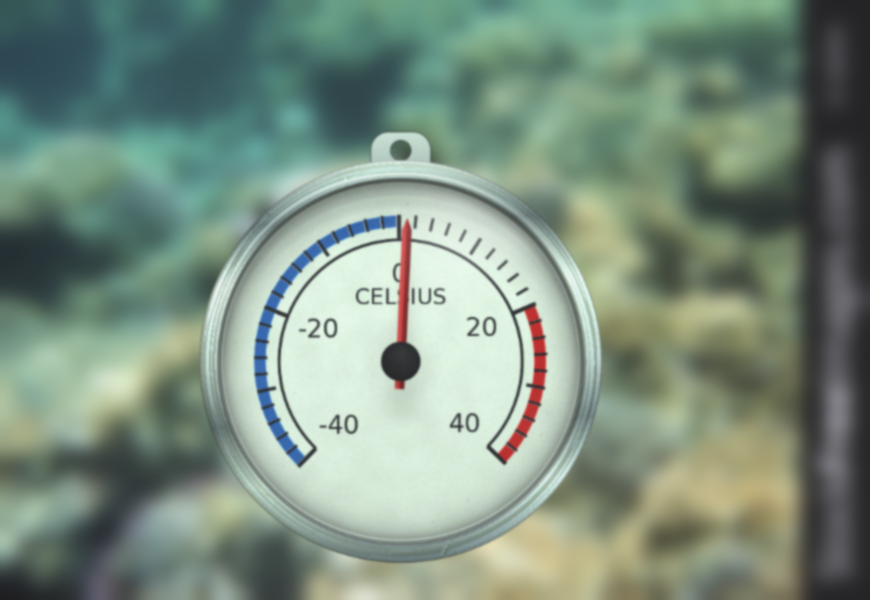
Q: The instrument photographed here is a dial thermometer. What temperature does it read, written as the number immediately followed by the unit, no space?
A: 1°C
